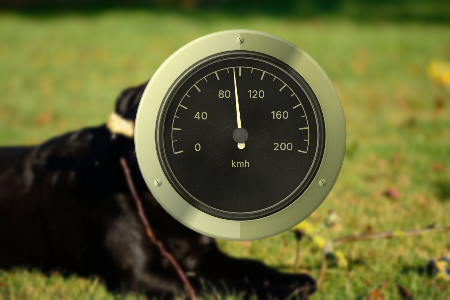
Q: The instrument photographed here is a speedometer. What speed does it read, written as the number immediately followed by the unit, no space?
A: 95km/h
